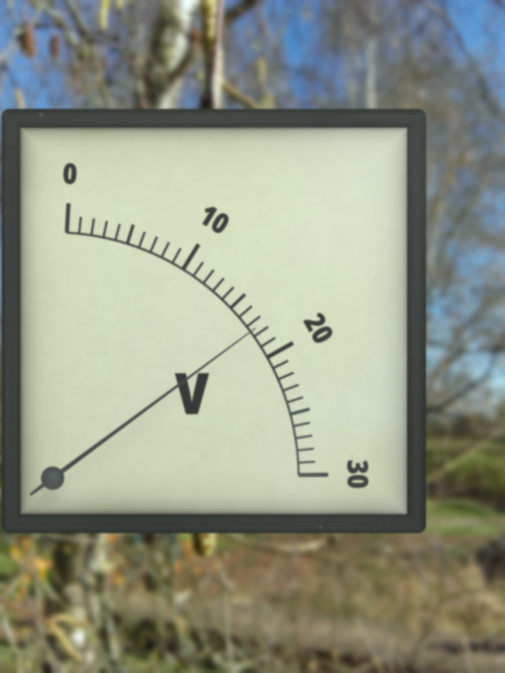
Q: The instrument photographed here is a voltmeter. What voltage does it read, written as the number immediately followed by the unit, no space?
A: 17.5V
